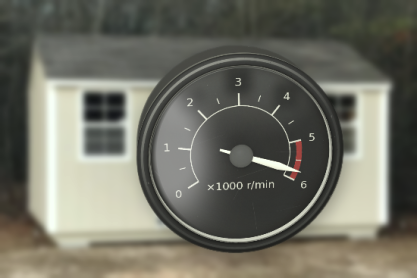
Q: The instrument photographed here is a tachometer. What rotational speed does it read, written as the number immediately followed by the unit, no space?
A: 5750rpm
